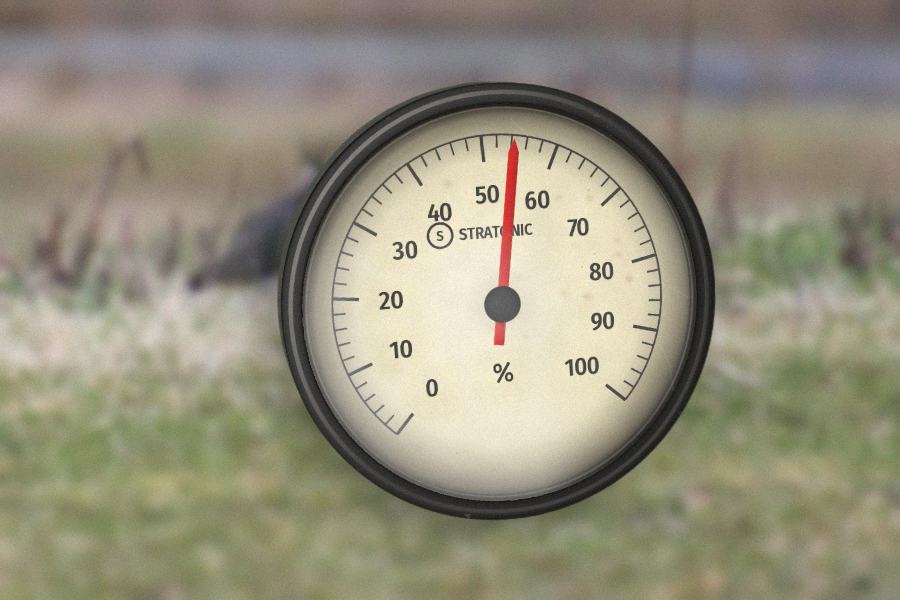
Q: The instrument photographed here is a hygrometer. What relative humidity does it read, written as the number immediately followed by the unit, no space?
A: 54%
